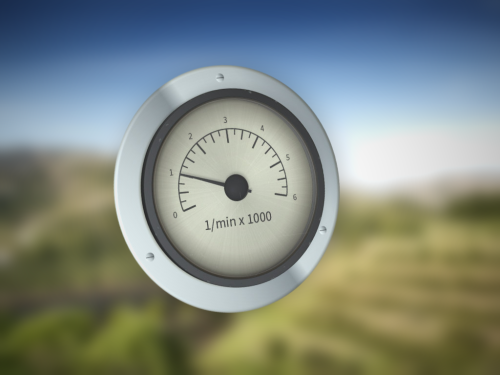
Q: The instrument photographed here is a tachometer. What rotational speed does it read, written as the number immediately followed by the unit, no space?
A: 1000rpm
